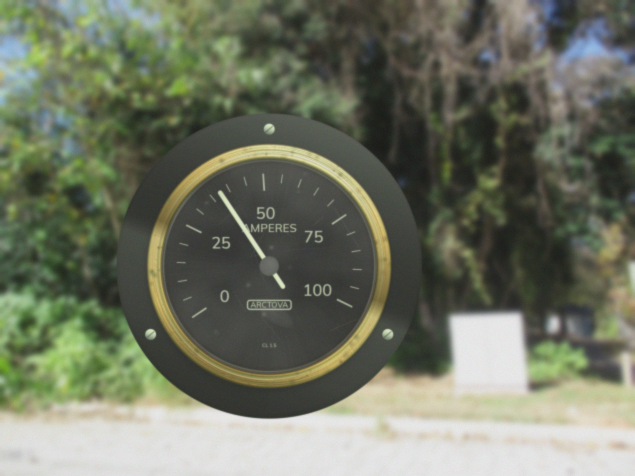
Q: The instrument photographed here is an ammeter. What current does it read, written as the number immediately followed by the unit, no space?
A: 37.5A
